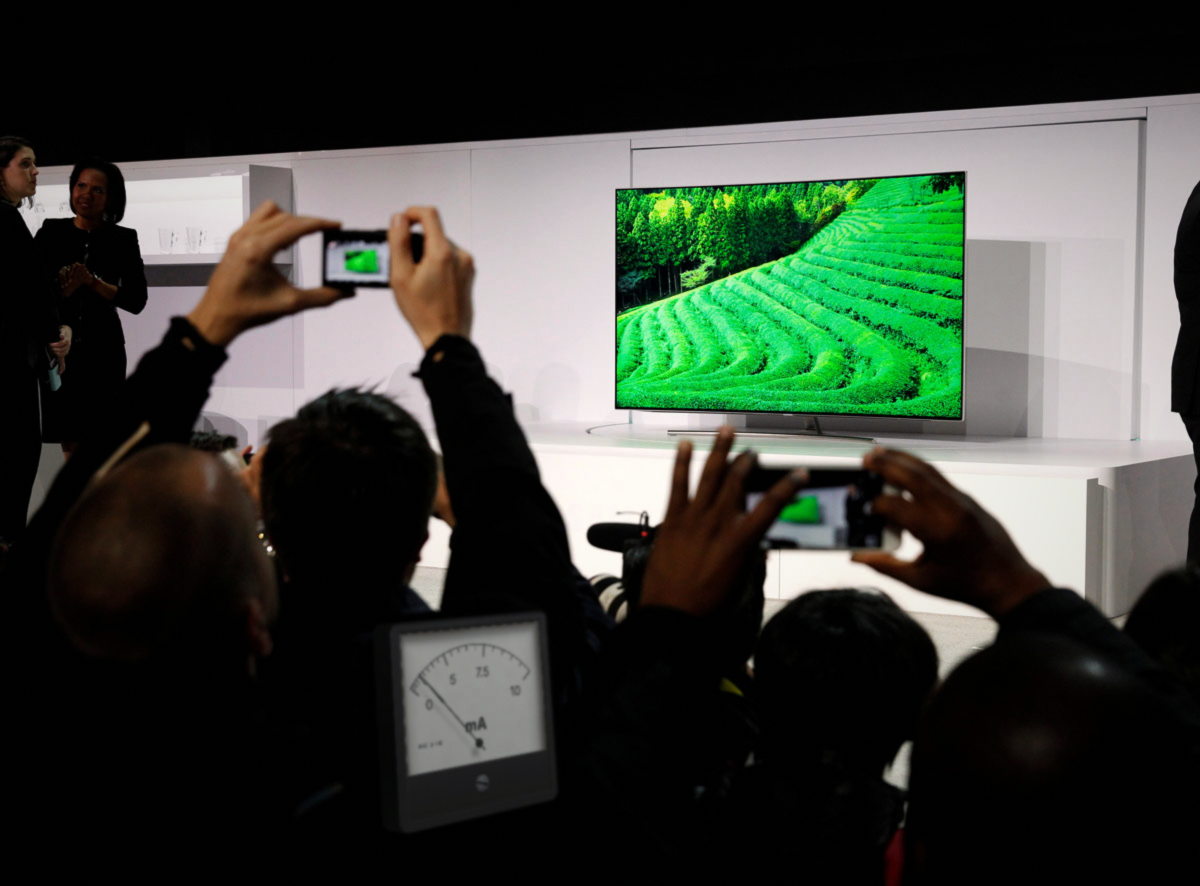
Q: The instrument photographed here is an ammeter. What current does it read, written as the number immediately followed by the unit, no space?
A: 2.5mA
